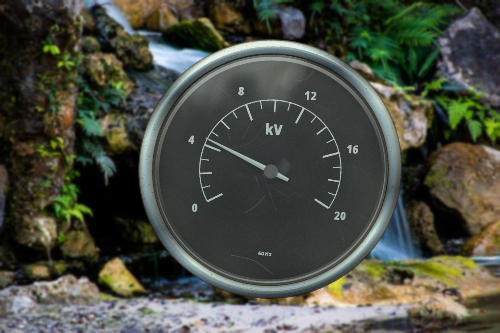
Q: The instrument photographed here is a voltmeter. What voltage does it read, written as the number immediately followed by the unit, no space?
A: 4.5kV
